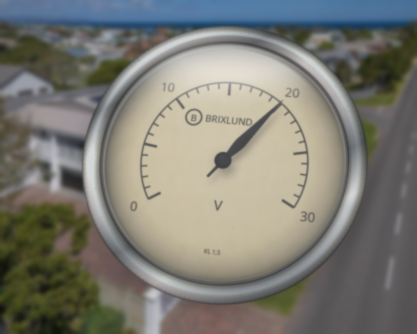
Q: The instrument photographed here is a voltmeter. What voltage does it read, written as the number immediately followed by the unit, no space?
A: 20V
